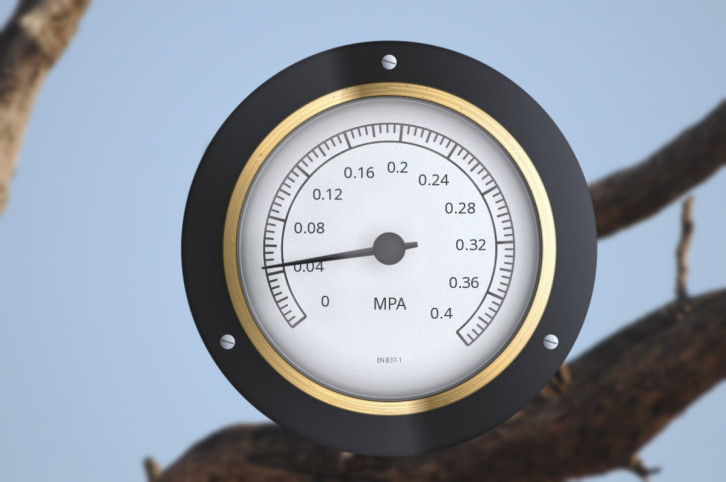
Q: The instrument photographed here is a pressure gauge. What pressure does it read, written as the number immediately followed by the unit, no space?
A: 0.045MPa
